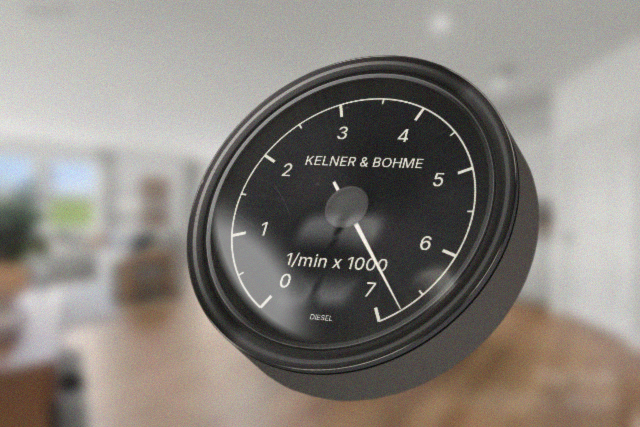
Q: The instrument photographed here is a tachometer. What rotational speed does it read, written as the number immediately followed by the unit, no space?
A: 6750rpm
